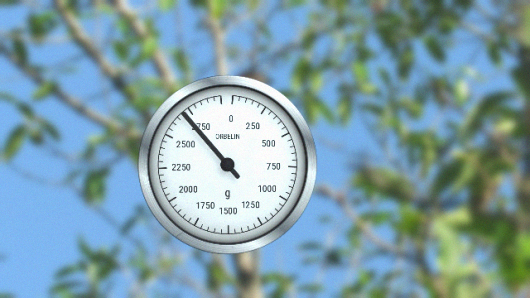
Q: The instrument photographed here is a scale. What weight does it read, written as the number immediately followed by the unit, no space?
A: 2700g
